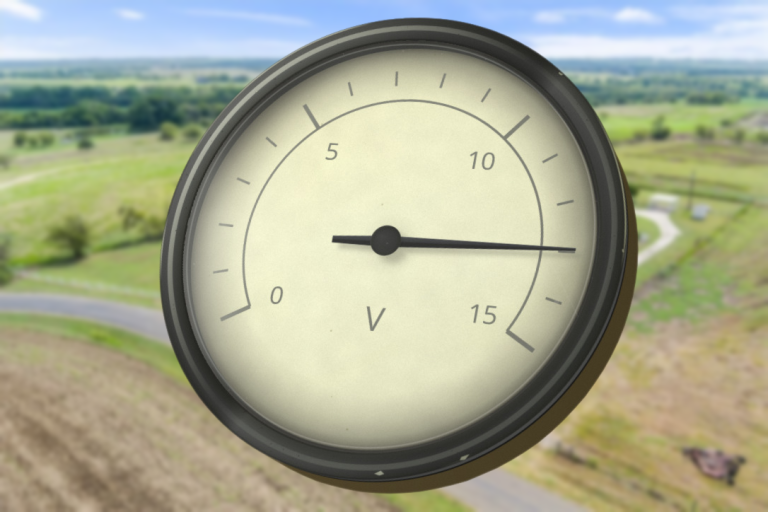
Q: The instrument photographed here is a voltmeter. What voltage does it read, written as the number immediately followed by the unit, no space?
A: 13V
